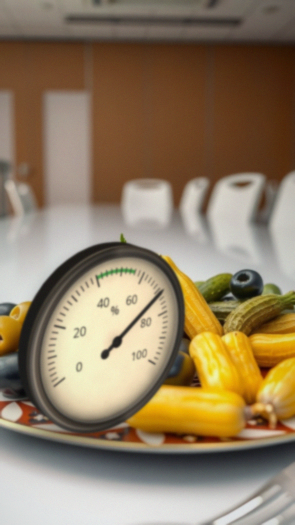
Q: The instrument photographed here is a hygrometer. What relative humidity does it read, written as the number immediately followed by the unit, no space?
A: 70%
